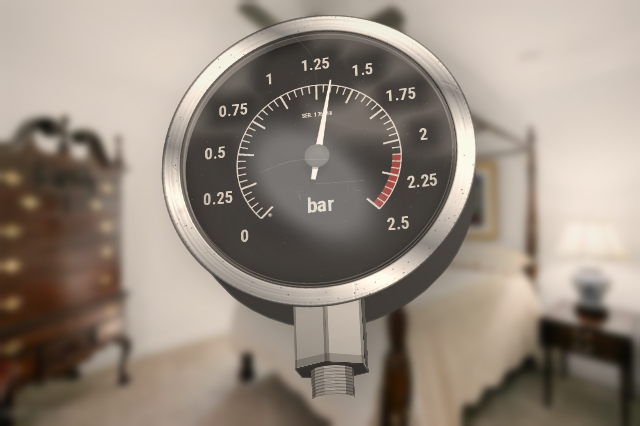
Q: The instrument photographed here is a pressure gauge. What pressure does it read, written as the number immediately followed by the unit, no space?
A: 1.35bar
